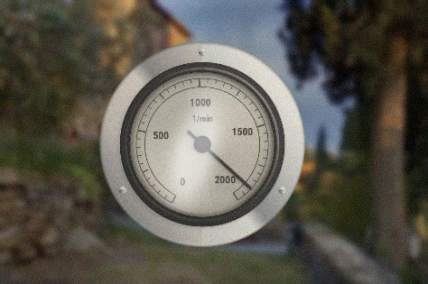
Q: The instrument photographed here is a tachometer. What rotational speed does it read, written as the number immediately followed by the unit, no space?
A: 1900rpm
